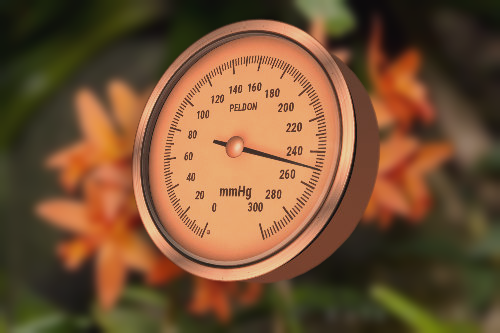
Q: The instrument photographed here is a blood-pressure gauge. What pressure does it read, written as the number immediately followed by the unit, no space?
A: 250mmHg
